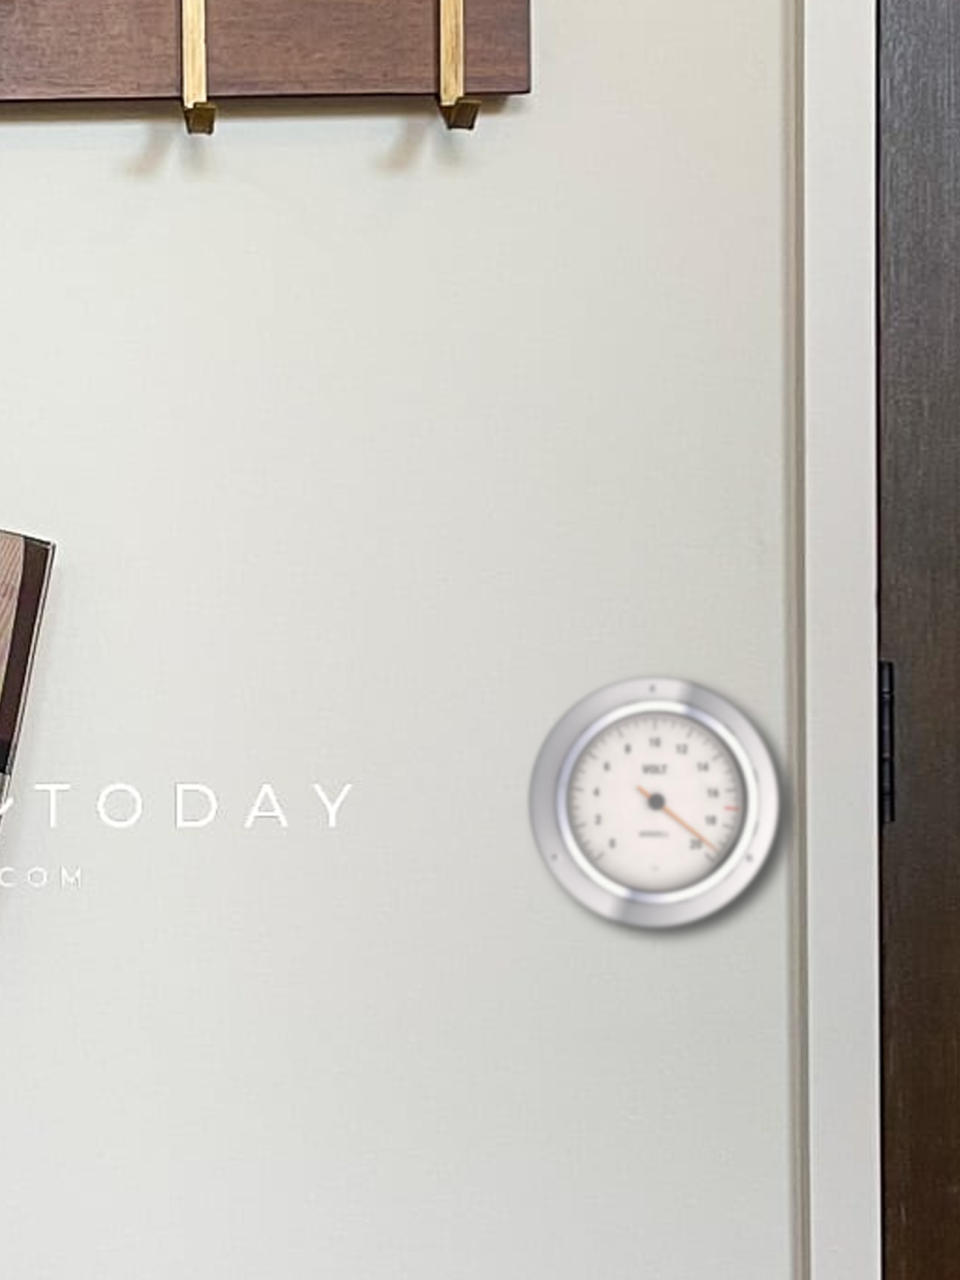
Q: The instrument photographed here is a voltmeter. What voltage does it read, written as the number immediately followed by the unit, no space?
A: 19.5V
